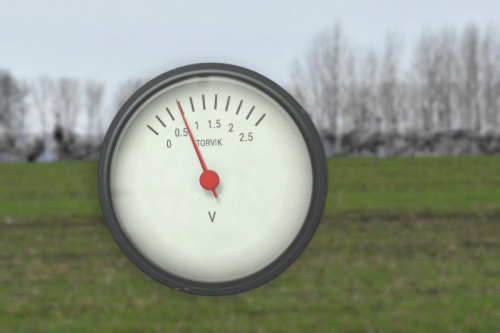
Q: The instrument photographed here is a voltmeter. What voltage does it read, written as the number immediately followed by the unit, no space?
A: 0.75V
